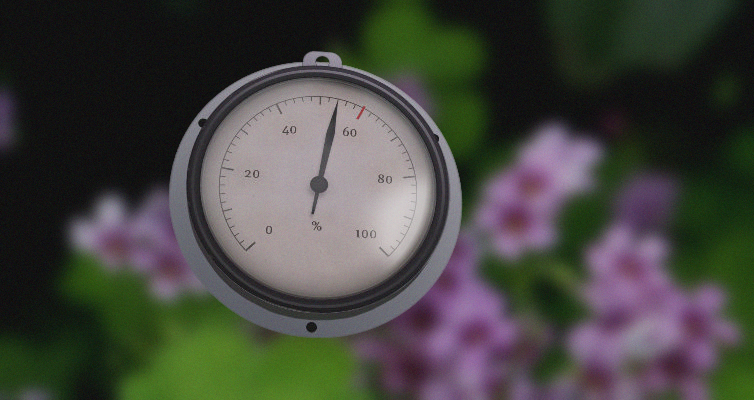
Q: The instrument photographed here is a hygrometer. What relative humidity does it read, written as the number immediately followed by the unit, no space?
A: 54%
